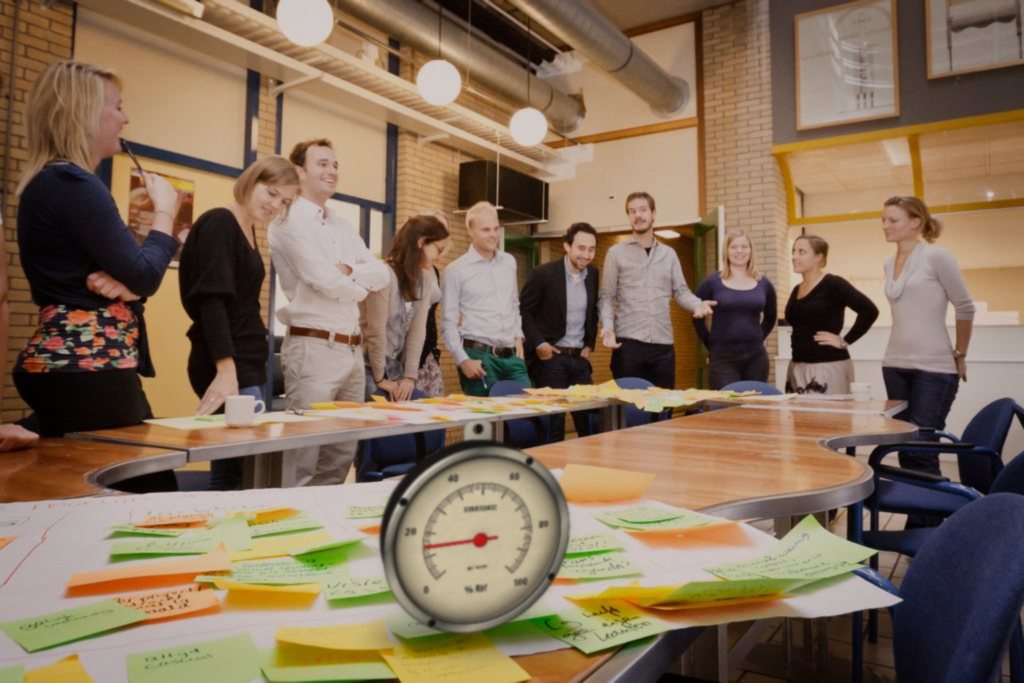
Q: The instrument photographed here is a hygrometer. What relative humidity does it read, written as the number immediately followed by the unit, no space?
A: 15%
